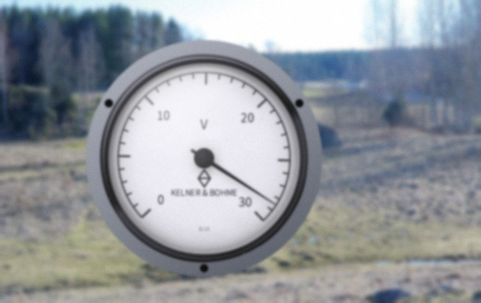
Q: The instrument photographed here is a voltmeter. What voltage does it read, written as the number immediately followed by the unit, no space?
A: 28.5V
